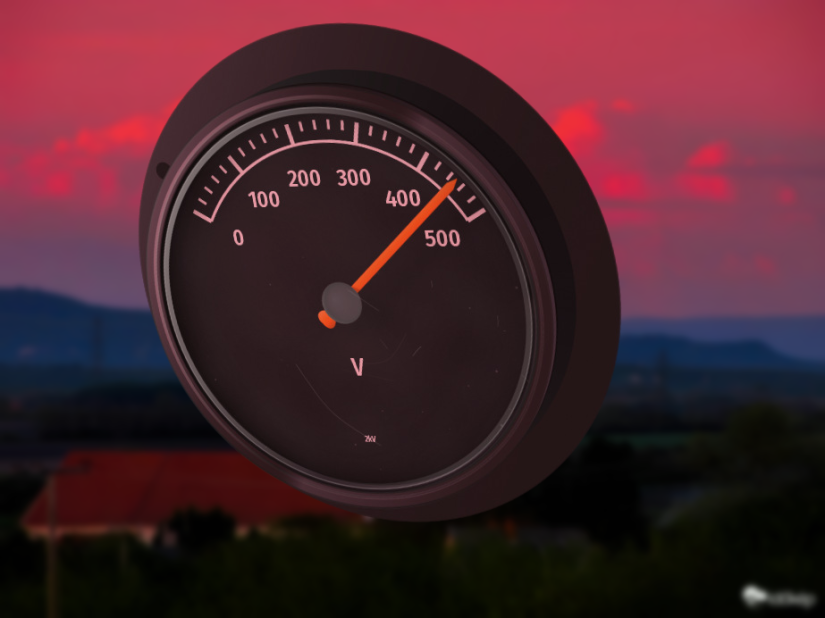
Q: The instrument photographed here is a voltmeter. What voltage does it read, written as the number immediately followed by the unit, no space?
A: 450V
